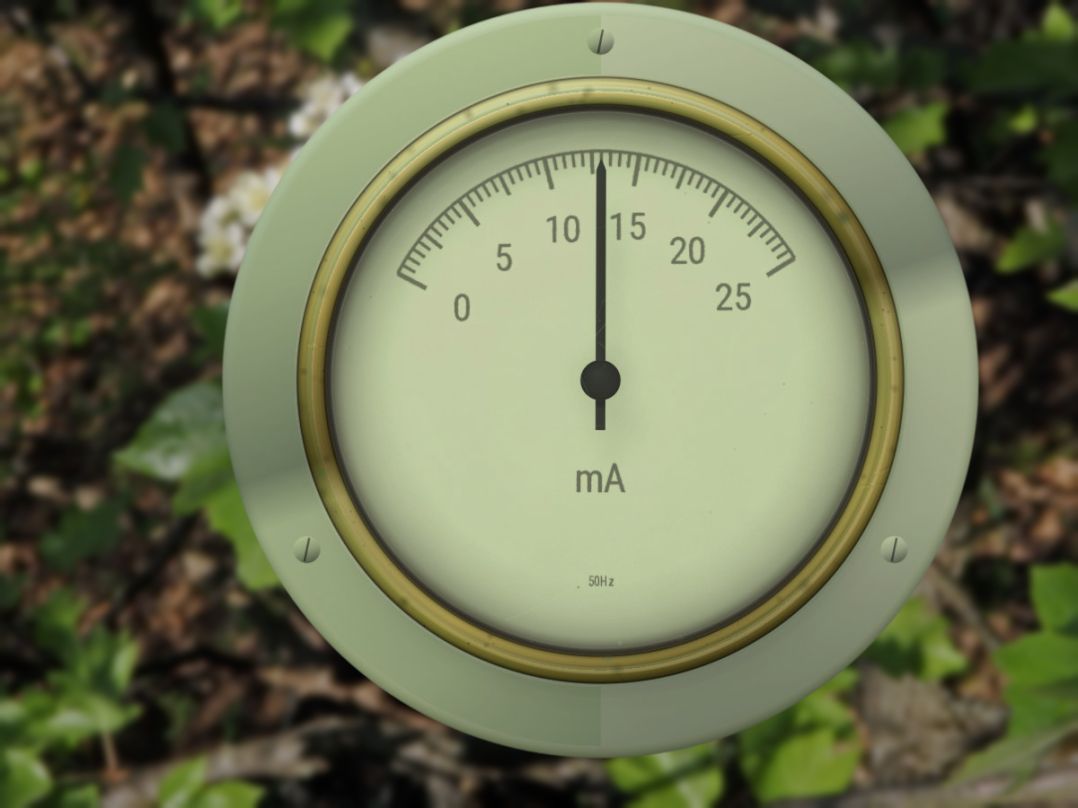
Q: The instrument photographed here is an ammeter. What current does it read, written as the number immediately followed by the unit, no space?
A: 13mA
